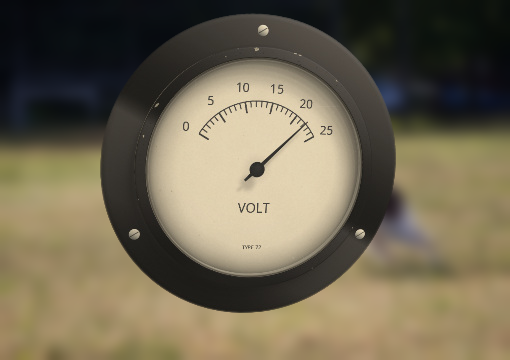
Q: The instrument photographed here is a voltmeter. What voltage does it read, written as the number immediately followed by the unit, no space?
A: 22V
